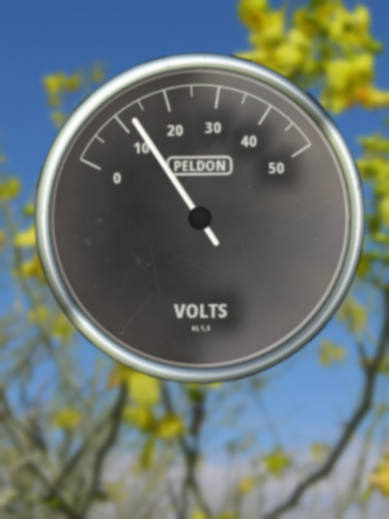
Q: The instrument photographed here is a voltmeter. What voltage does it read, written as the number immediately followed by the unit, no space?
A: 12.5V
